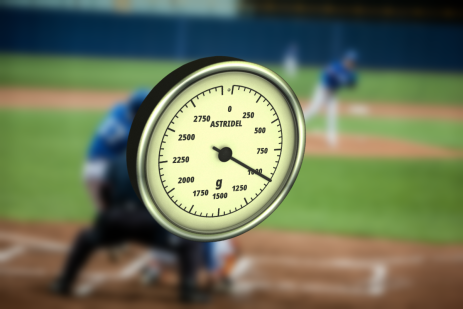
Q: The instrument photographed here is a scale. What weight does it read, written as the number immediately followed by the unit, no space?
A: 1000g
